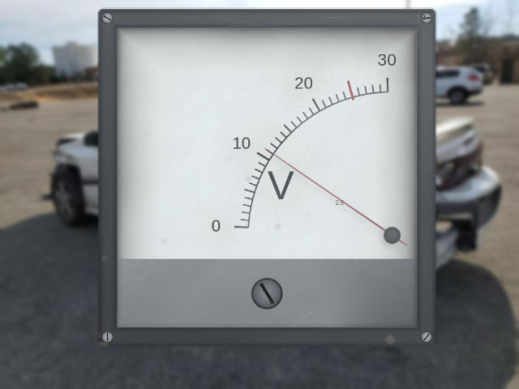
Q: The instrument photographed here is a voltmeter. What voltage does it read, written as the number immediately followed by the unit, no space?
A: 11V
